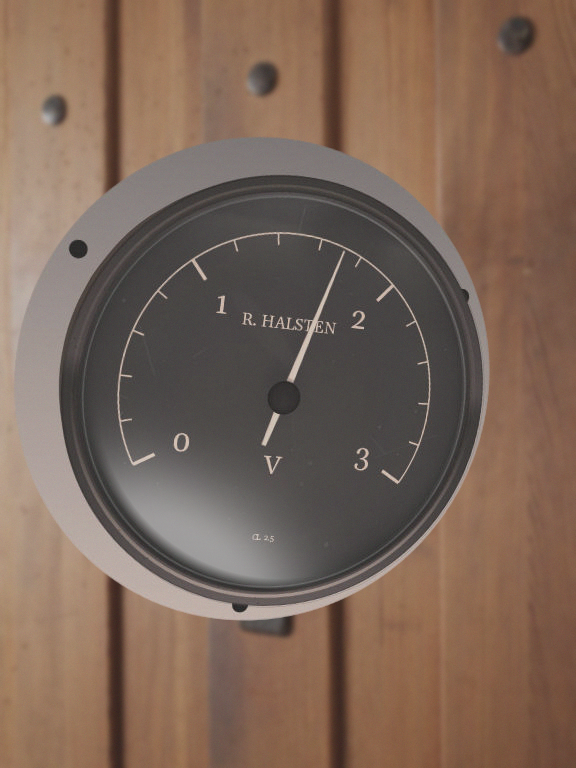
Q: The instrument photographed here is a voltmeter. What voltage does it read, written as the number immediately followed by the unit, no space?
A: 1.7V
